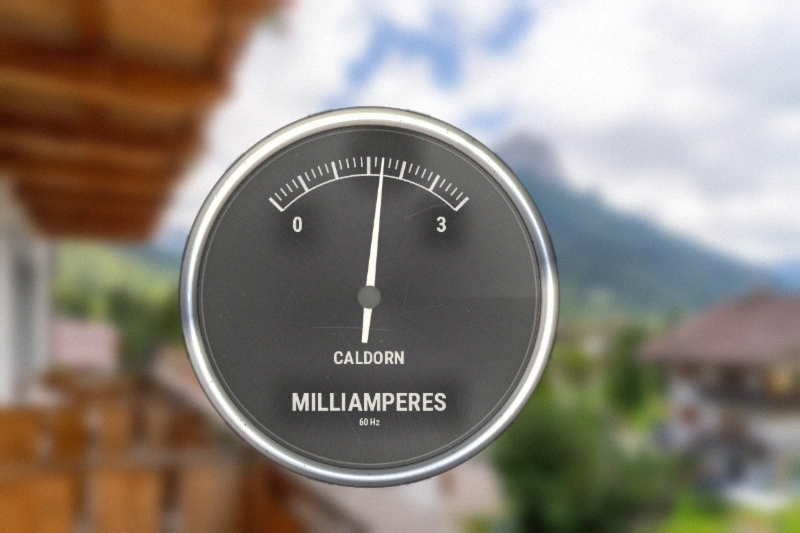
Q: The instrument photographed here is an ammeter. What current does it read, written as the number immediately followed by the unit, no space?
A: 1.7mA
